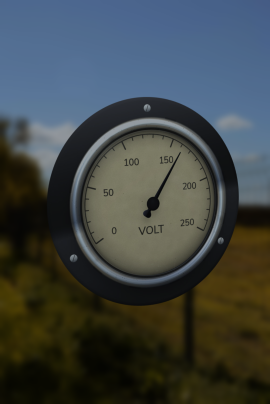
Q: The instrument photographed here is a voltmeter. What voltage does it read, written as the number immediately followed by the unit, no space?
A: 160V
